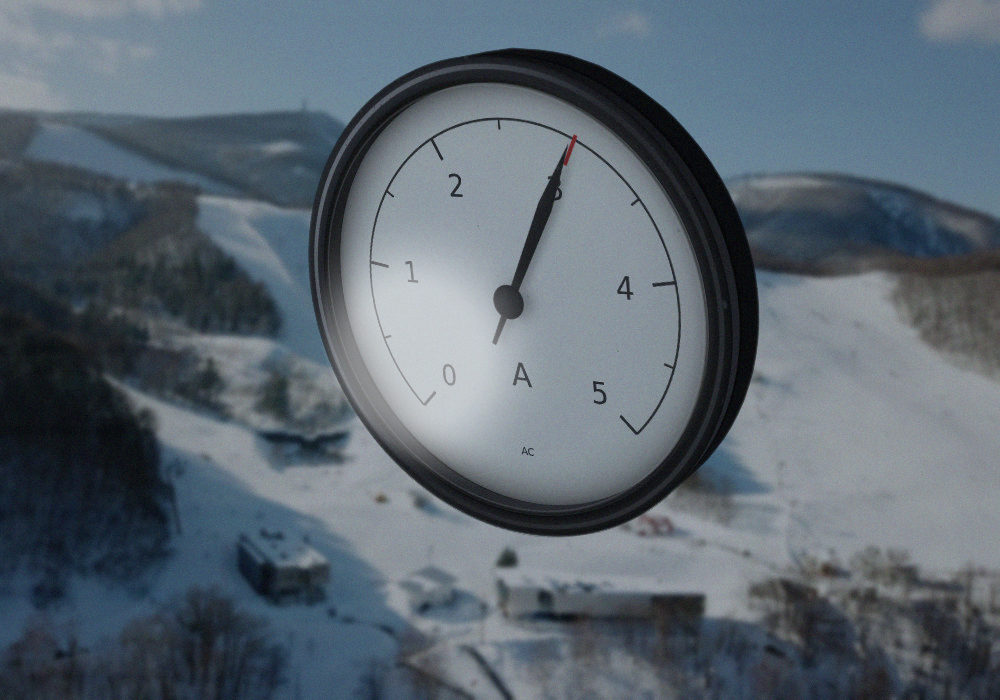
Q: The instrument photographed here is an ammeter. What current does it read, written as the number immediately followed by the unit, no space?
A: 3A
